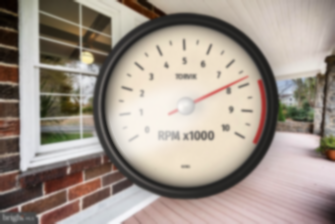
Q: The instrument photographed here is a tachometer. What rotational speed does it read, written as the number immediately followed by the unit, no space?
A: 7750rpm
